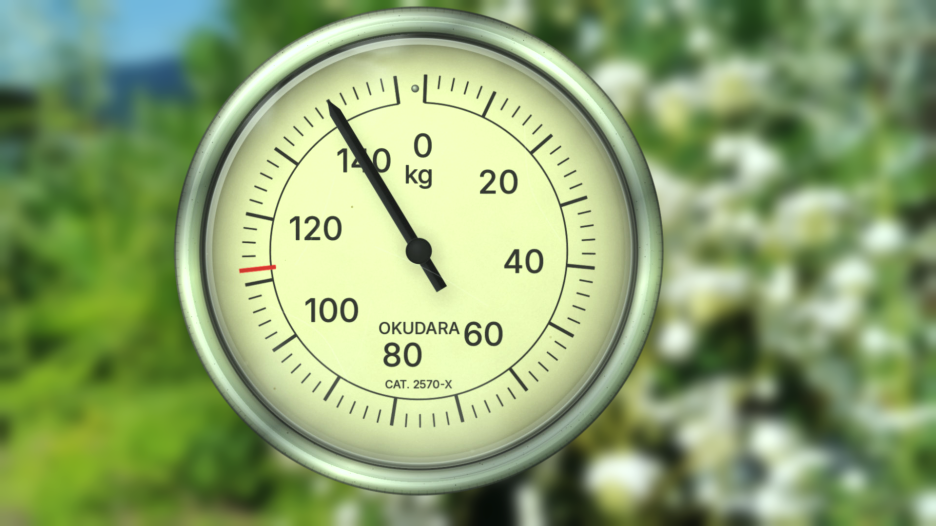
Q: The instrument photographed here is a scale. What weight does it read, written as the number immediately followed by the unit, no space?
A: 140kg
